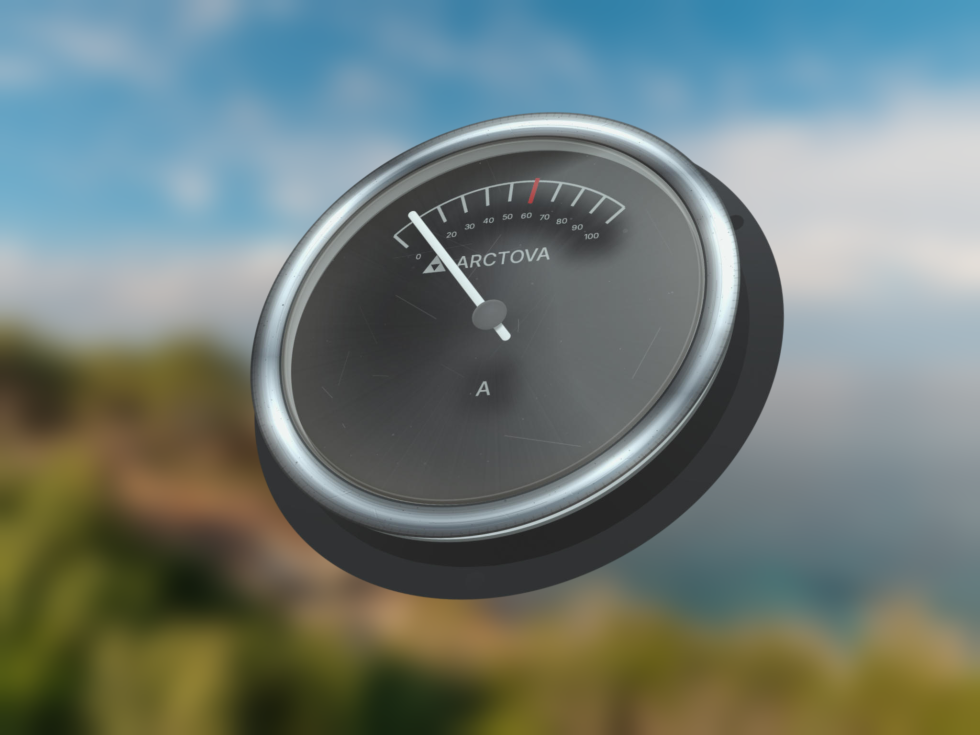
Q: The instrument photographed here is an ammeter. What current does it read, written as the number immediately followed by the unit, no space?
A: 10A
